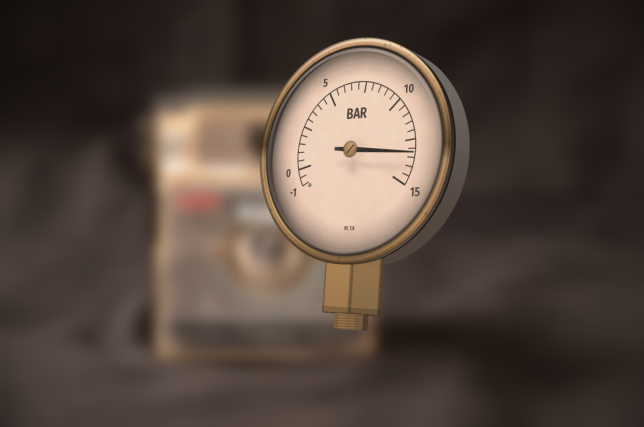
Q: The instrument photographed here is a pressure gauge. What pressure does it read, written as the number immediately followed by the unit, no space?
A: 13.25bar
